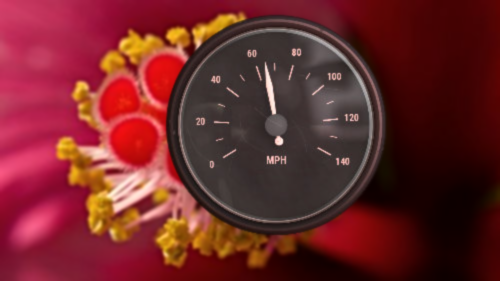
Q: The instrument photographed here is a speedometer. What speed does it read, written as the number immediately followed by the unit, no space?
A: 65mph
